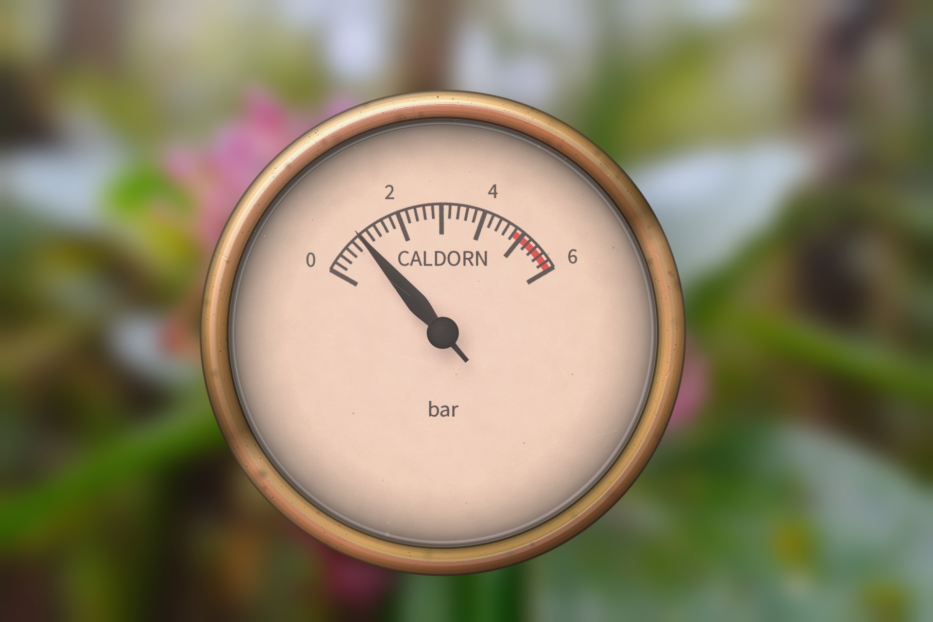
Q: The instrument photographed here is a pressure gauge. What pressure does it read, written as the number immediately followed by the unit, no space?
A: 1bar
